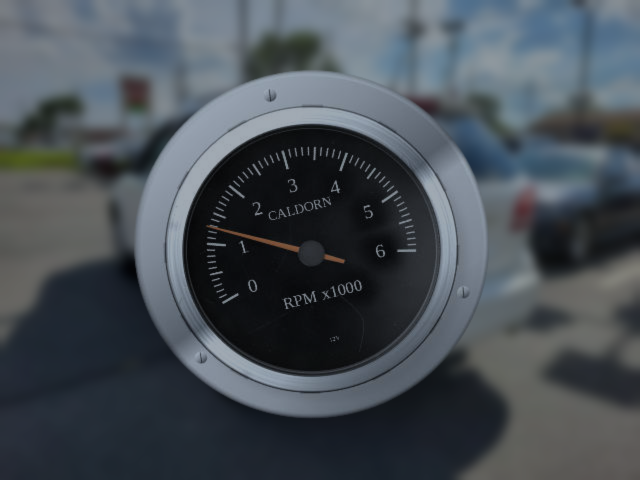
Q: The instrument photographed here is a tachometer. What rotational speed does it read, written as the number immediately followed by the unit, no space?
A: 1300rpm
